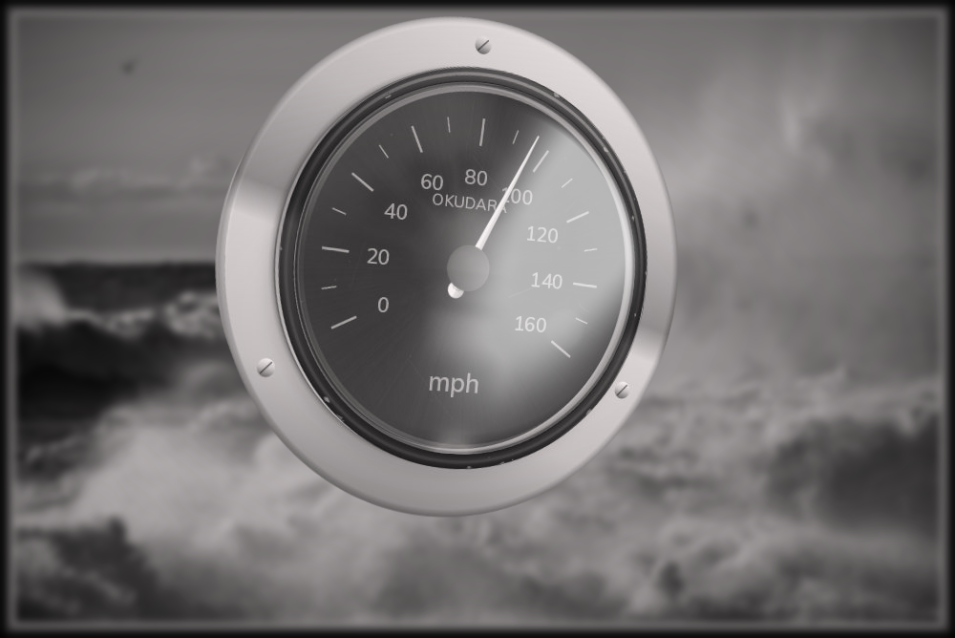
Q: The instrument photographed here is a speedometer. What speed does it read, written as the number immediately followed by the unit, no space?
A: 95mph
